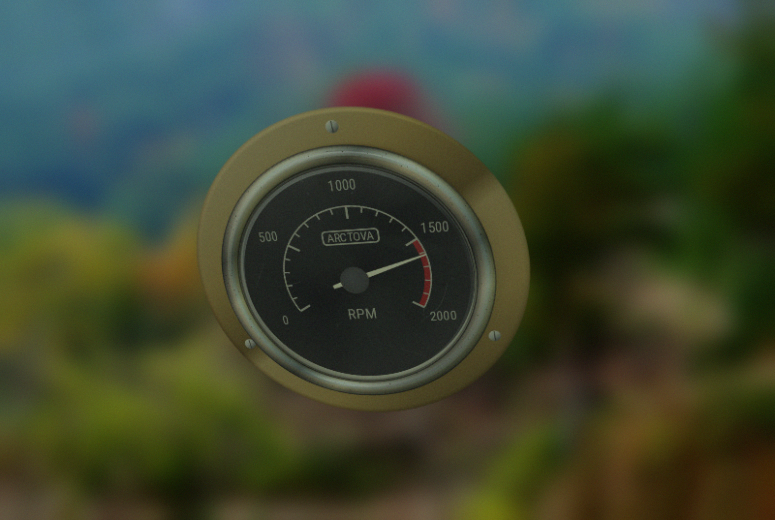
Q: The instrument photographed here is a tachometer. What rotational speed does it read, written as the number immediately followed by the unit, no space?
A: 1600rpm
